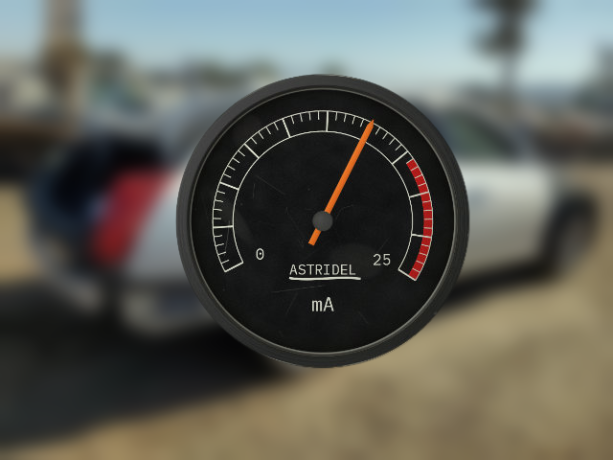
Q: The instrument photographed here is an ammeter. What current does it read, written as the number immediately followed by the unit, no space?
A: 15mA
